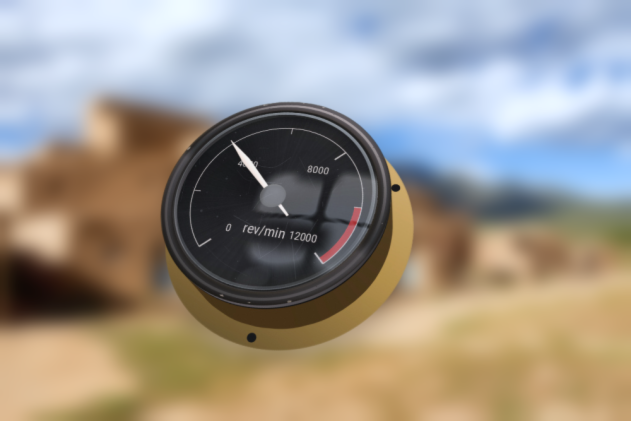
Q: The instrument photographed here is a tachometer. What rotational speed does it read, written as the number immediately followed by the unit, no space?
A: 4000rpm
